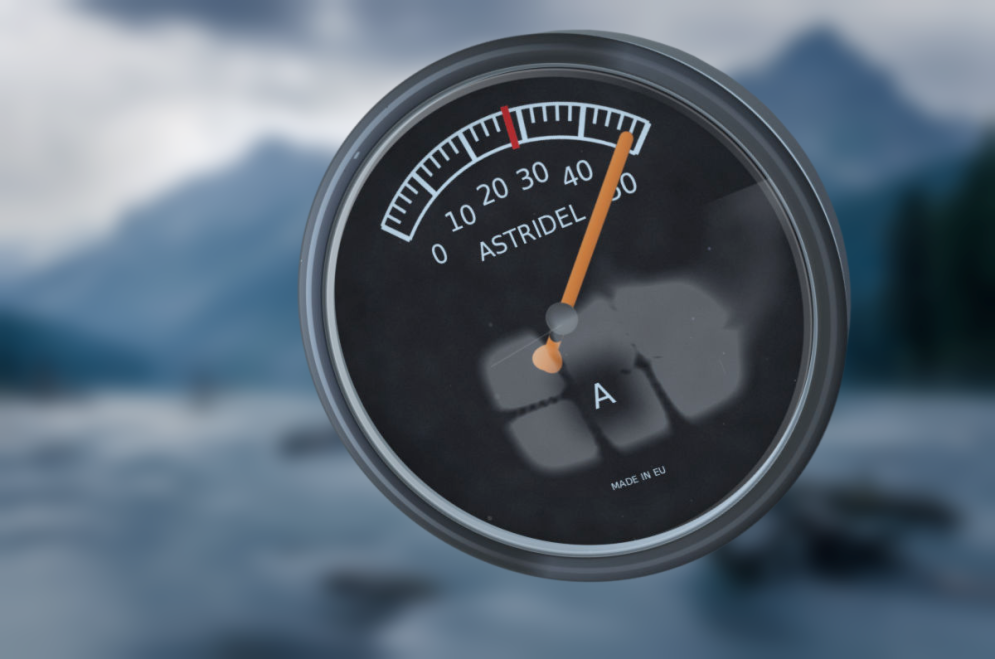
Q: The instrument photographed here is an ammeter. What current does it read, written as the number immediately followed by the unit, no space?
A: 48A
